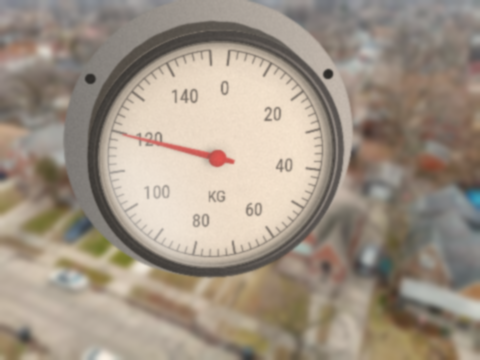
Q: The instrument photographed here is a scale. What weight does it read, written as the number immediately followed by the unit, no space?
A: 120kg
